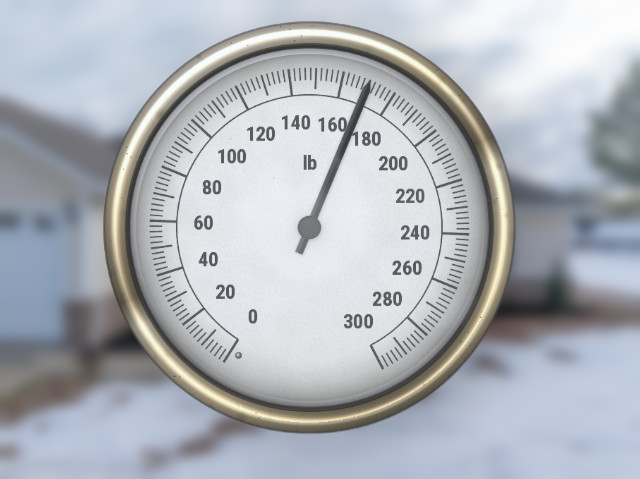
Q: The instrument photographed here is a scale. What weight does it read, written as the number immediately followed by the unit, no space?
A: 170lb
